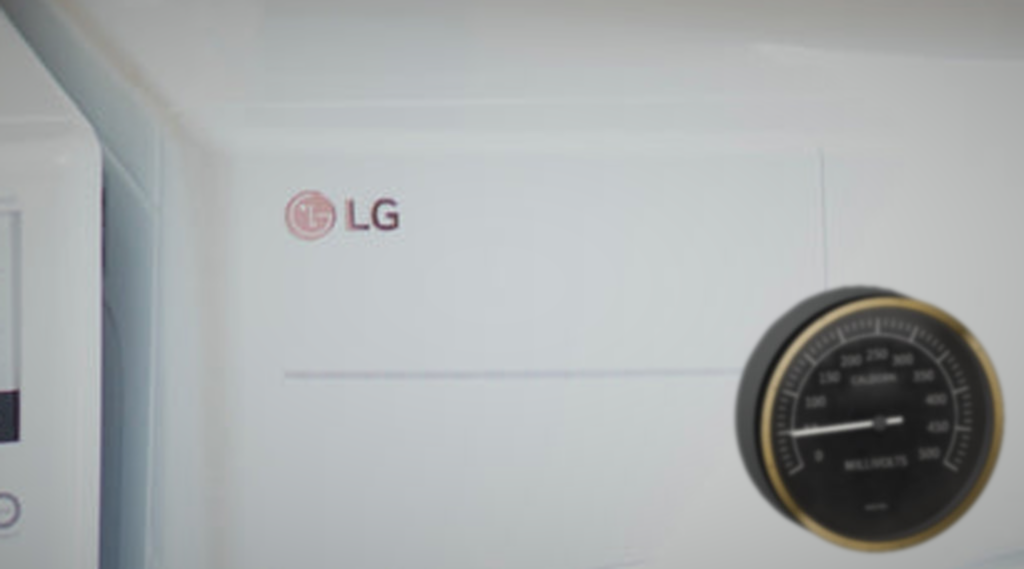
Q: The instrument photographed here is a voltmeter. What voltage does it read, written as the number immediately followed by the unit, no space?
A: 50mV
